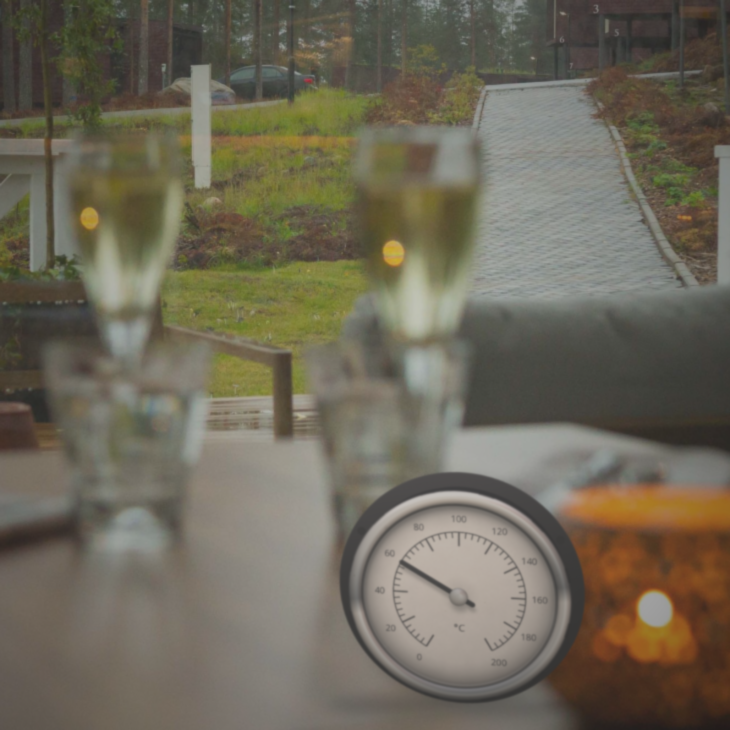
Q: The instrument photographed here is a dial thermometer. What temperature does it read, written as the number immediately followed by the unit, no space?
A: 60°C
